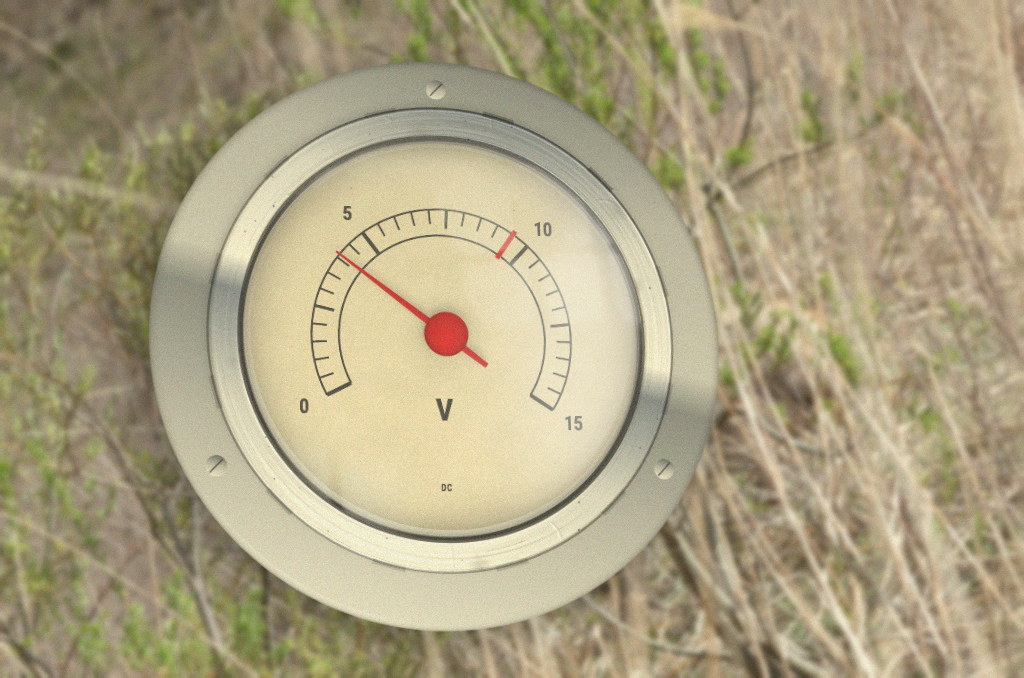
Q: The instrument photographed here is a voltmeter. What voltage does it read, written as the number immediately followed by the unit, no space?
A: 4V
